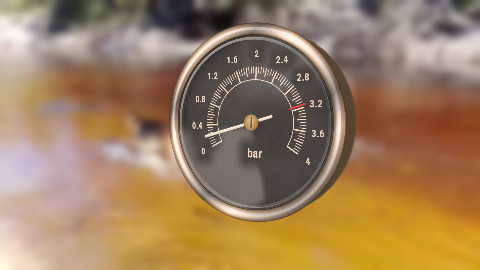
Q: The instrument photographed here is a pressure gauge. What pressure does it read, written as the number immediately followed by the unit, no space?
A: 0.2bar
